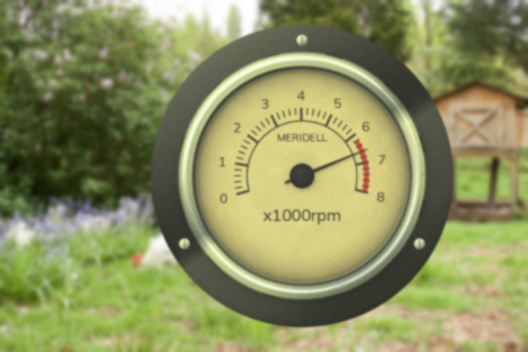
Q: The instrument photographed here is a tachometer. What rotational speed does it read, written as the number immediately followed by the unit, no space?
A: 6600rpm
